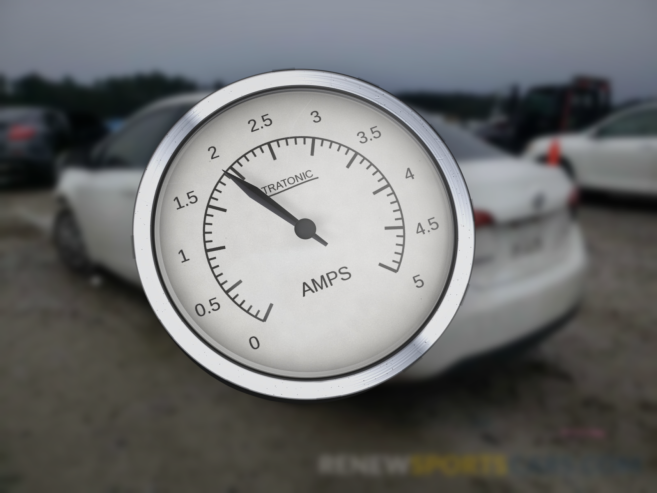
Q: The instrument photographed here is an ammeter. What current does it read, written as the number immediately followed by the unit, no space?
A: 1.9A
